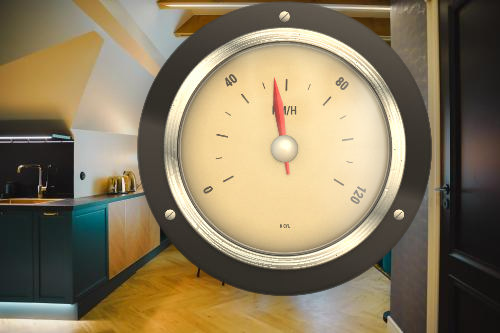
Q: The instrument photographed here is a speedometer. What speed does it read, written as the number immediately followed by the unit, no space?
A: 55km/h
